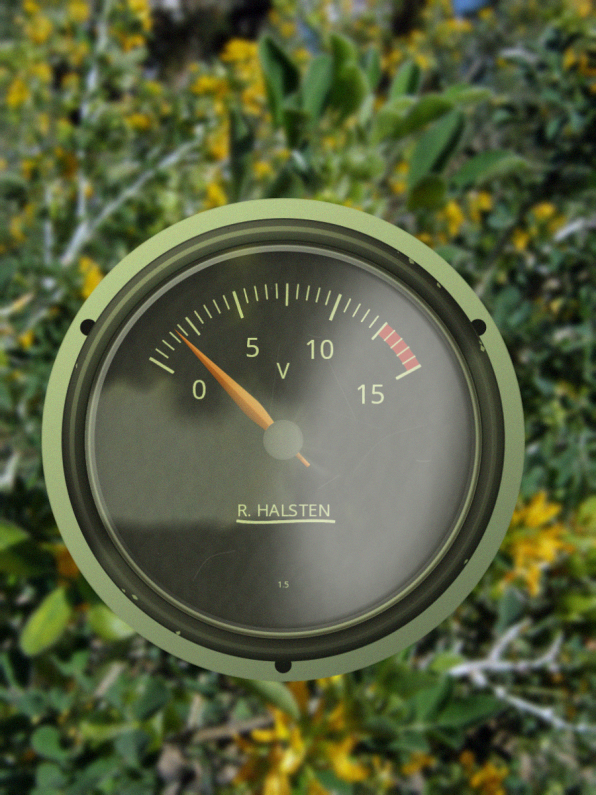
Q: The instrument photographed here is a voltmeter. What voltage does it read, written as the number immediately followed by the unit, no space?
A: 1.75V
